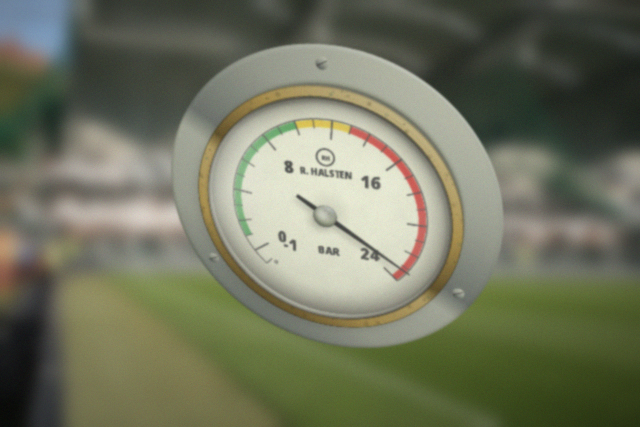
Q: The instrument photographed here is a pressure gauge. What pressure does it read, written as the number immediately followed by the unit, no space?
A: 23bar
